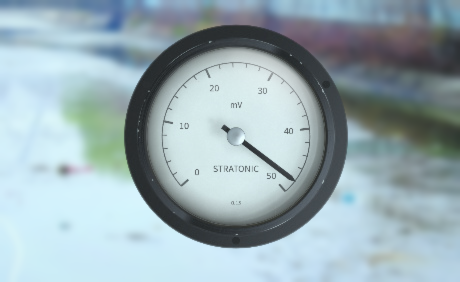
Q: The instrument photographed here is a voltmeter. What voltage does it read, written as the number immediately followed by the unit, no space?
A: 48mV
